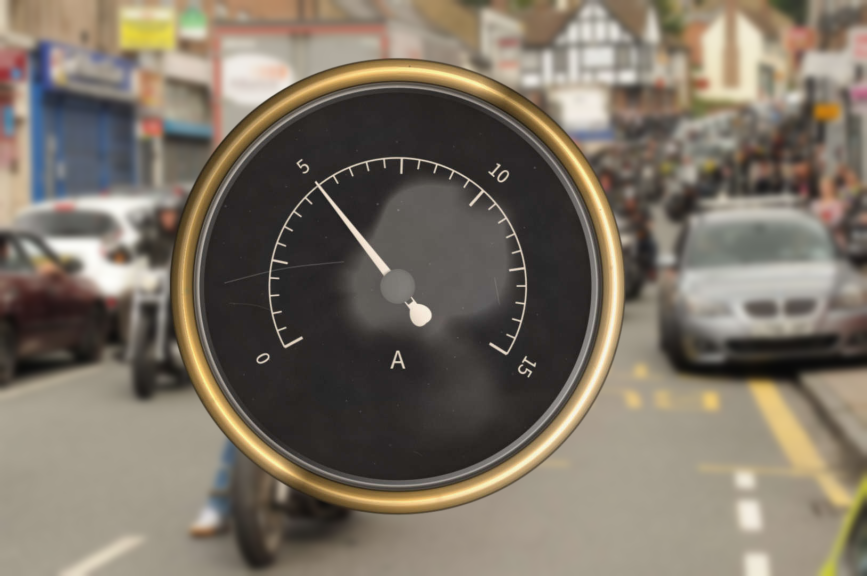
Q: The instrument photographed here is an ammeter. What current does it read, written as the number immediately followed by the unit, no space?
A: 5A
